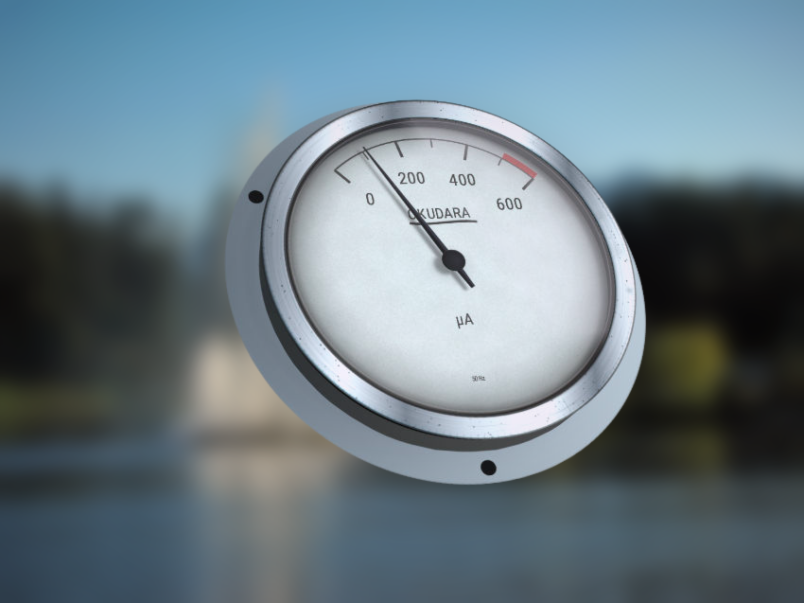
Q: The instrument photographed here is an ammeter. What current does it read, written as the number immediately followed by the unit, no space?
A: 100µA
